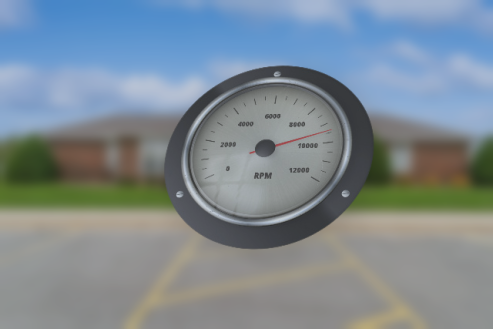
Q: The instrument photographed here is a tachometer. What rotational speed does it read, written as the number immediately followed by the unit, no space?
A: 9500rpm
